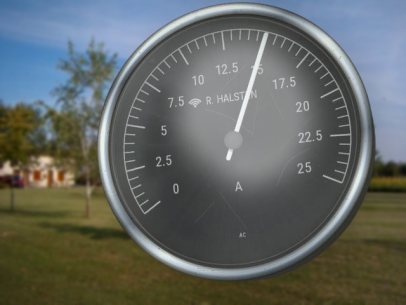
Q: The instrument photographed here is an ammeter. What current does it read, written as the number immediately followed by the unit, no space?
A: 15A
